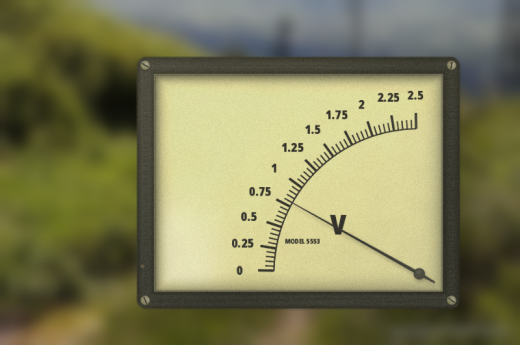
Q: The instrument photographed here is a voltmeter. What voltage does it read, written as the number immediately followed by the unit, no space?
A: 0.8V
